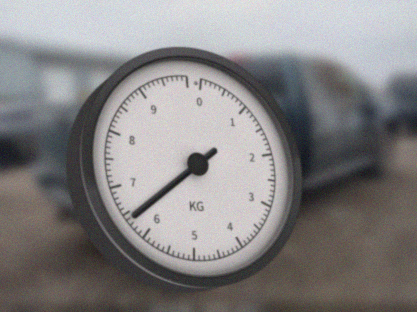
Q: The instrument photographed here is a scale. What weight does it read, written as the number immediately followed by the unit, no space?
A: 6.4kg
